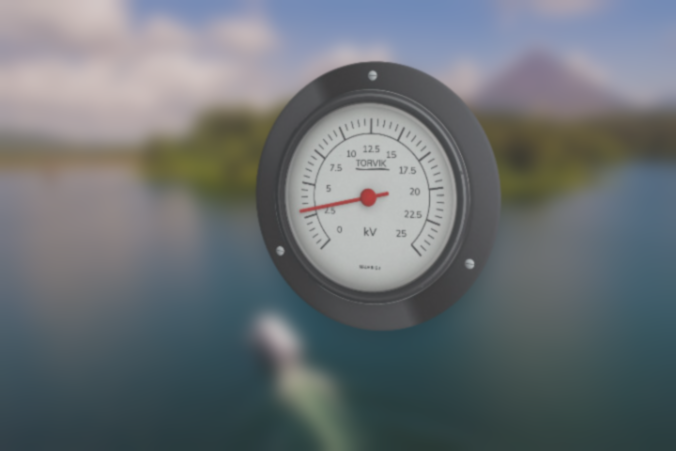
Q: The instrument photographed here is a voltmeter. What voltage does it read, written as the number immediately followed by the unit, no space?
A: 3kV
